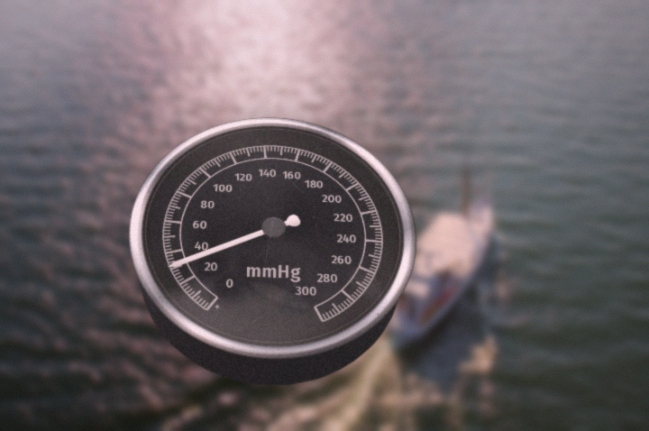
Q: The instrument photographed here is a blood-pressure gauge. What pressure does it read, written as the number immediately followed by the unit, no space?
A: 30mmHg
